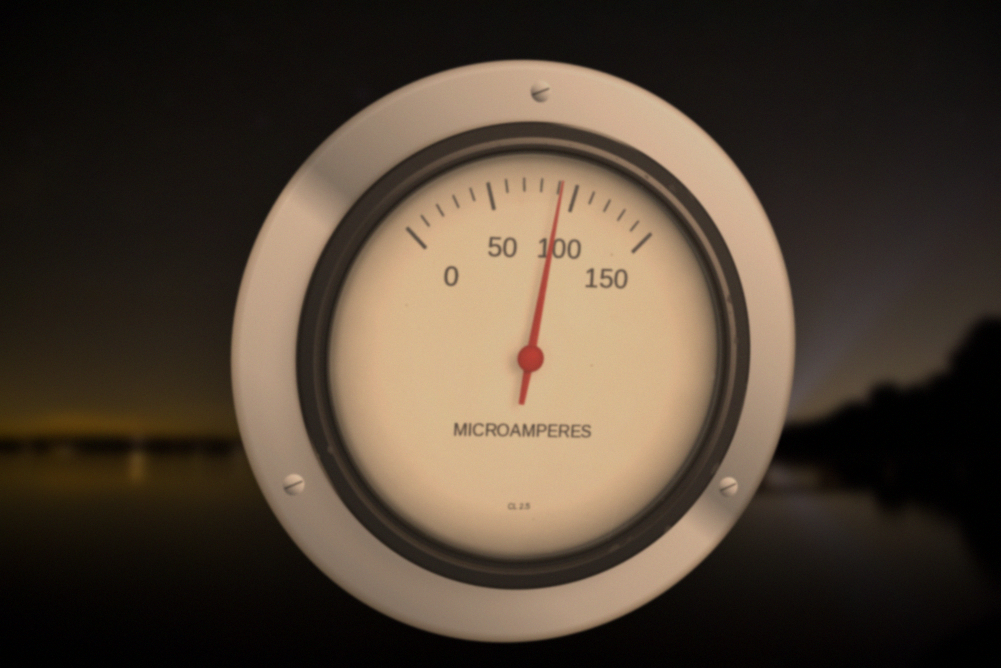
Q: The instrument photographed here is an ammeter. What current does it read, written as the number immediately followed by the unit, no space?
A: 90µA
